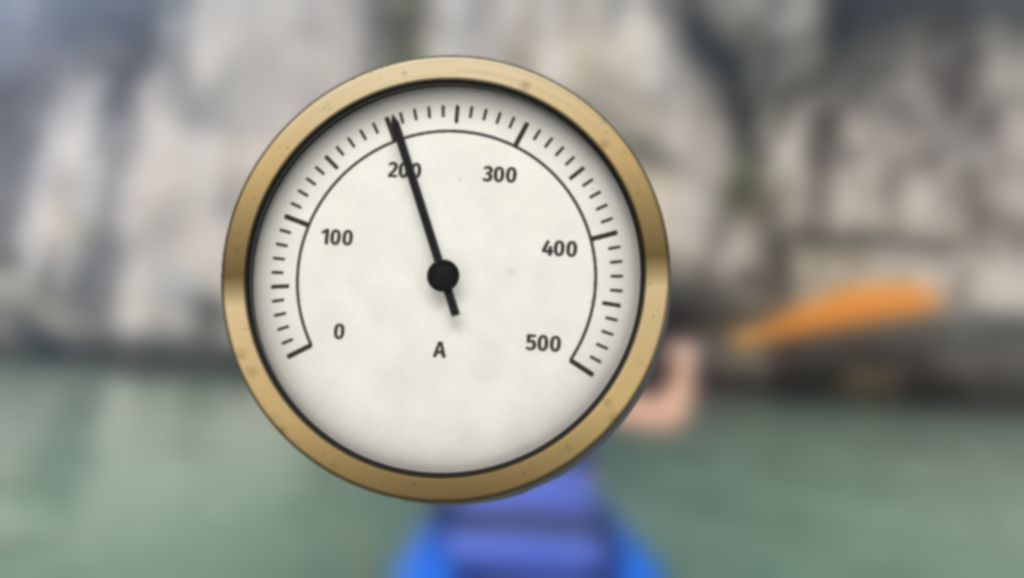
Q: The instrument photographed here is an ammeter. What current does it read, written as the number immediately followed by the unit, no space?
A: 205A
